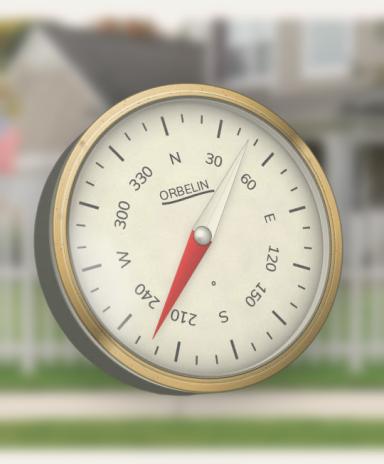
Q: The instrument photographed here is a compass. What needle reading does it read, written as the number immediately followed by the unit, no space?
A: 225°
